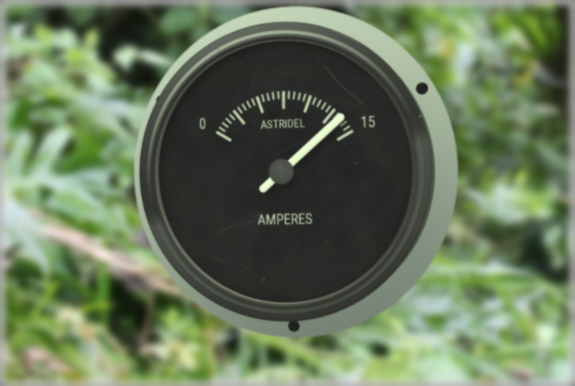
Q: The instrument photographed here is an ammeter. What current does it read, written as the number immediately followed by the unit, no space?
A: 13.5A
